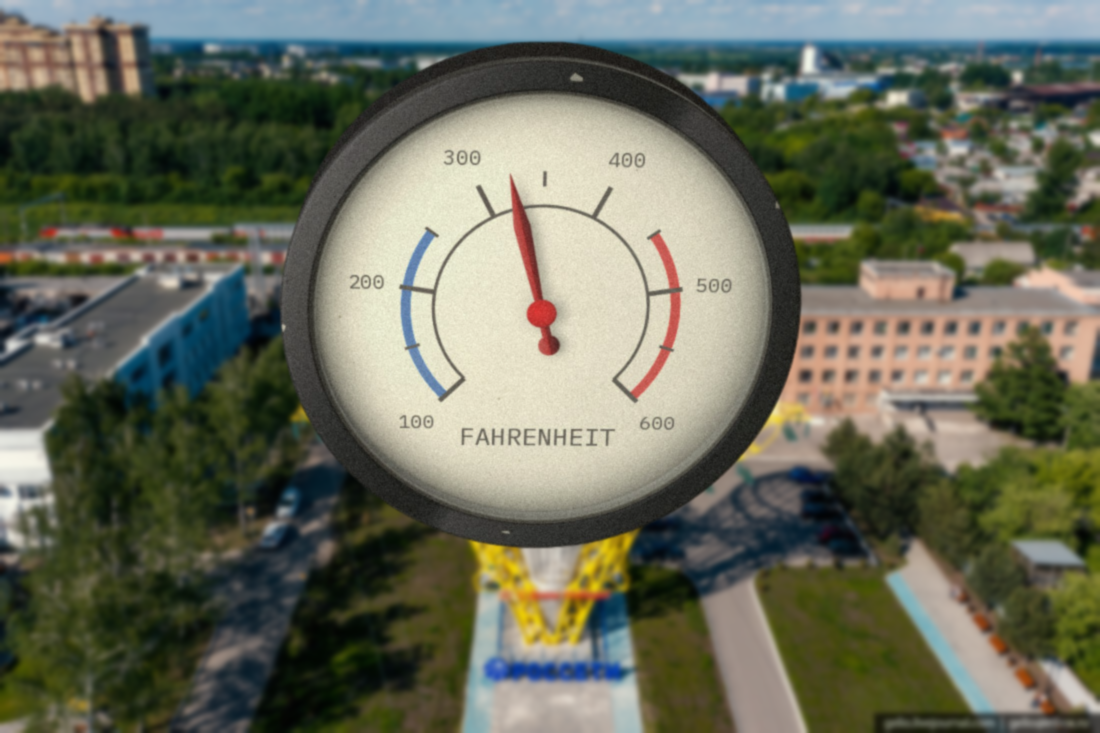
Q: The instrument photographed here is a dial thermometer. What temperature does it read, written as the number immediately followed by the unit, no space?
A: 325°F
